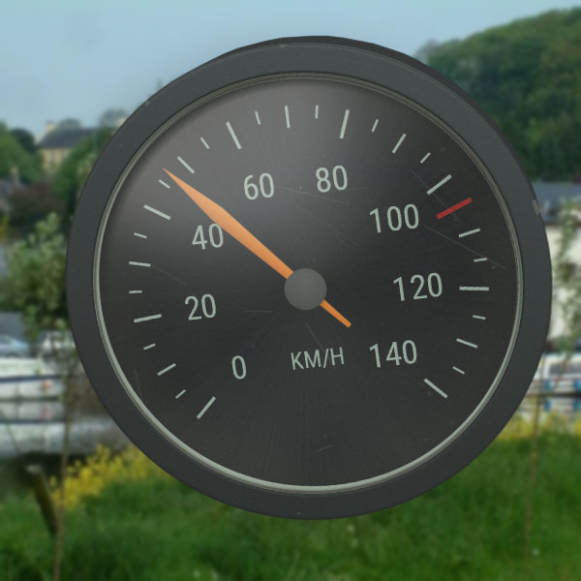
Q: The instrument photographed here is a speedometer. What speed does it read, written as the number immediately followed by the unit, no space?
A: 47.5km/h
